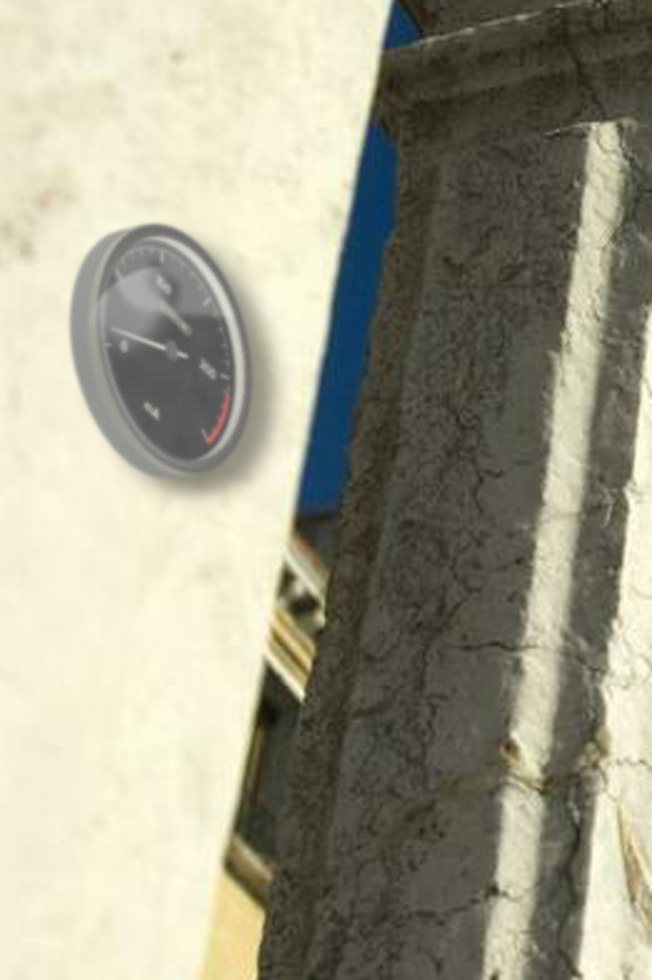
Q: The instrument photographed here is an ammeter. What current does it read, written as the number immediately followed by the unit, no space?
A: 10mA
